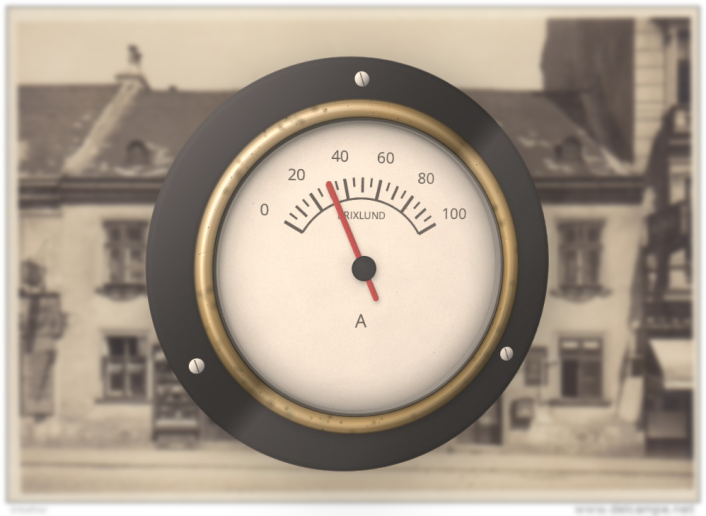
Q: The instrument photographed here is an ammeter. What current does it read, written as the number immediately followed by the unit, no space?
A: 30A
